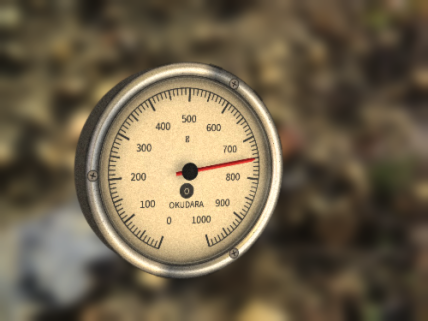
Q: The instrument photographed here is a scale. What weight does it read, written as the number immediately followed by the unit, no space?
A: 750g
